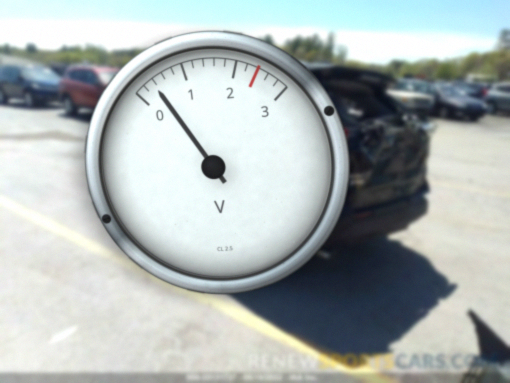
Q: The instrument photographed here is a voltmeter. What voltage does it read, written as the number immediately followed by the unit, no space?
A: 0.4V
